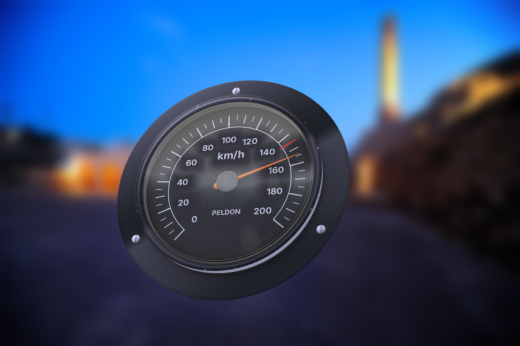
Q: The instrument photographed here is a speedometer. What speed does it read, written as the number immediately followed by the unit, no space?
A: 155km/h
